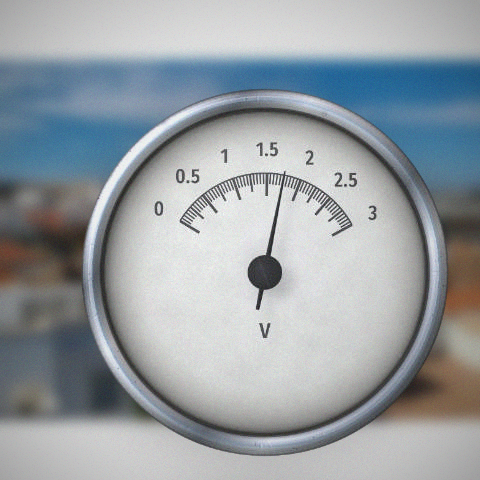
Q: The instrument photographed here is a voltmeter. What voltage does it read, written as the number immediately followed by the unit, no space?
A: 1.75V
